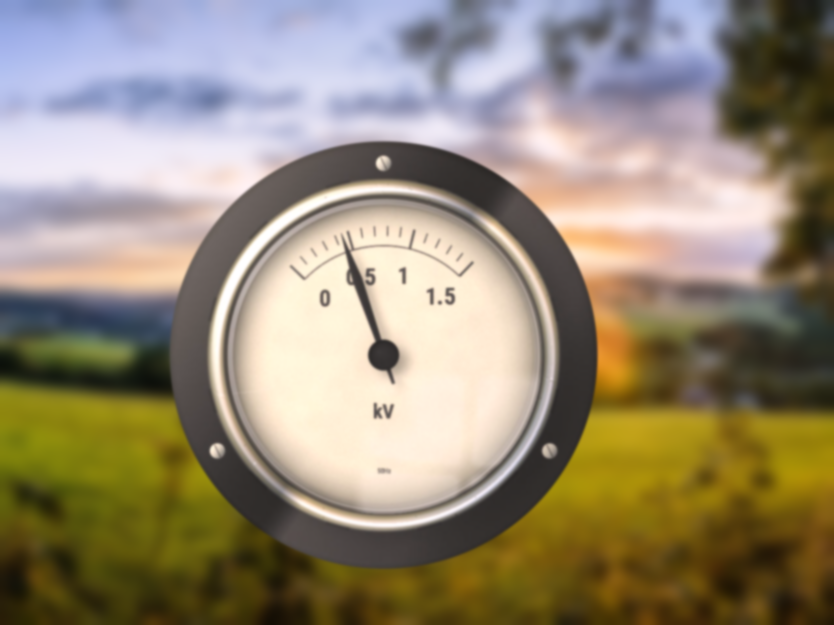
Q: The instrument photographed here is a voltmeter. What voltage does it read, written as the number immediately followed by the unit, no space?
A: 0.45kV
